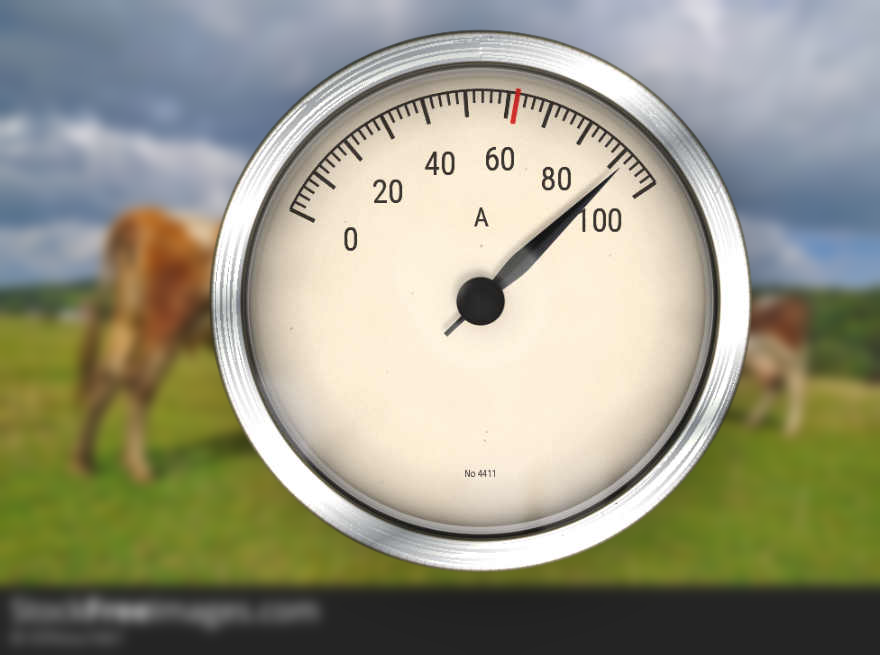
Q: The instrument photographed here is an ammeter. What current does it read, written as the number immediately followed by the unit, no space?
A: 92A
